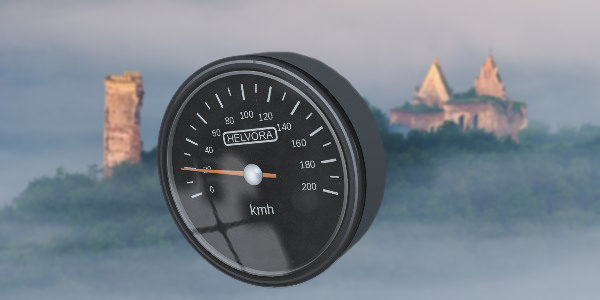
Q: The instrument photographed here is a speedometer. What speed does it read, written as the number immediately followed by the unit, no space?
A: 20km/h
